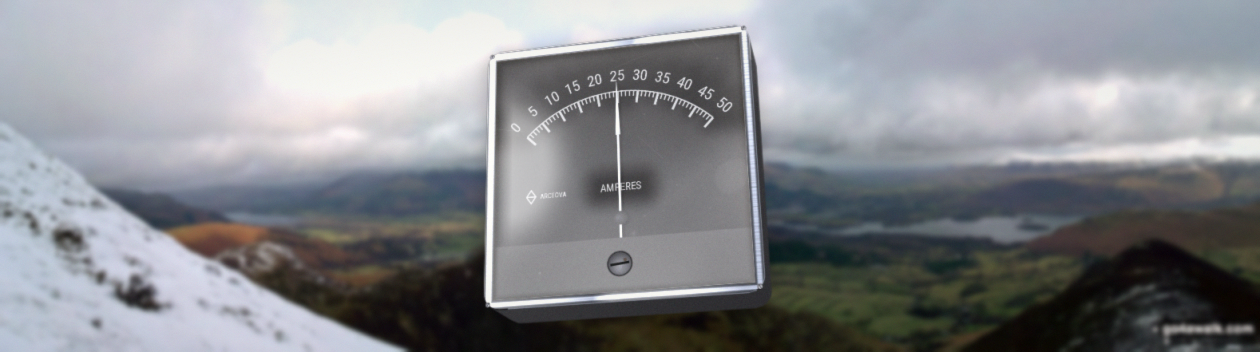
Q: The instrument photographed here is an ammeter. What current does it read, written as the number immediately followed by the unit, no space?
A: 25A
